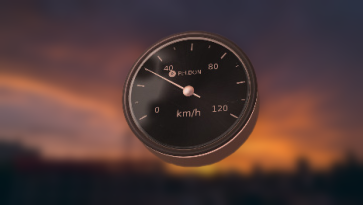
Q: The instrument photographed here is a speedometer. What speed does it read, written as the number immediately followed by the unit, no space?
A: 30km/h
